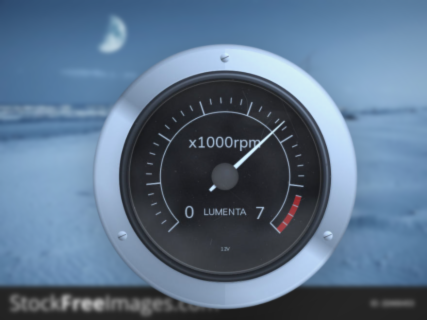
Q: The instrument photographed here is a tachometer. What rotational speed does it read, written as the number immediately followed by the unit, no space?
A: 4700rpm
